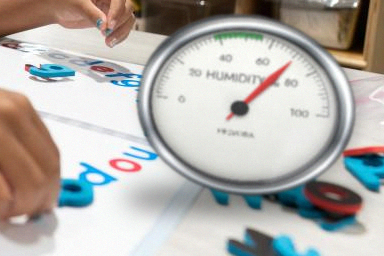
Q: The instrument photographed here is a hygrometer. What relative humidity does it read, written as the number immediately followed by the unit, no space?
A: 70%
